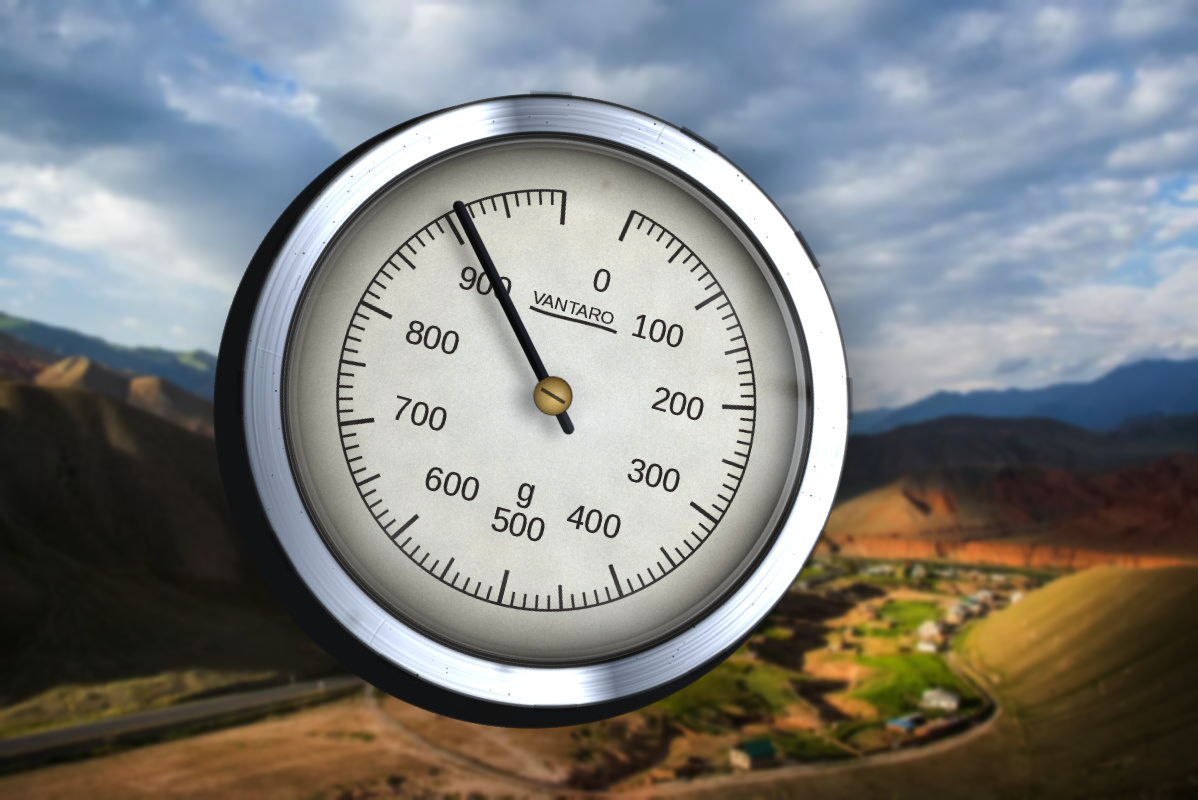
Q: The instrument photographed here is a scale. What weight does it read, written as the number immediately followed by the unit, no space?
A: 910g
